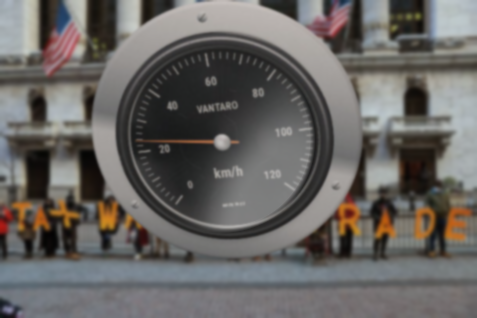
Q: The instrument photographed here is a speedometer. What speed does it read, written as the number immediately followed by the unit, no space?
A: 24km/h
